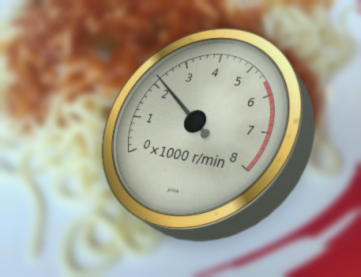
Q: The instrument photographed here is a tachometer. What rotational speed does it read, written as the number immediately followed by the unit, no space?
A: 2200rpm
